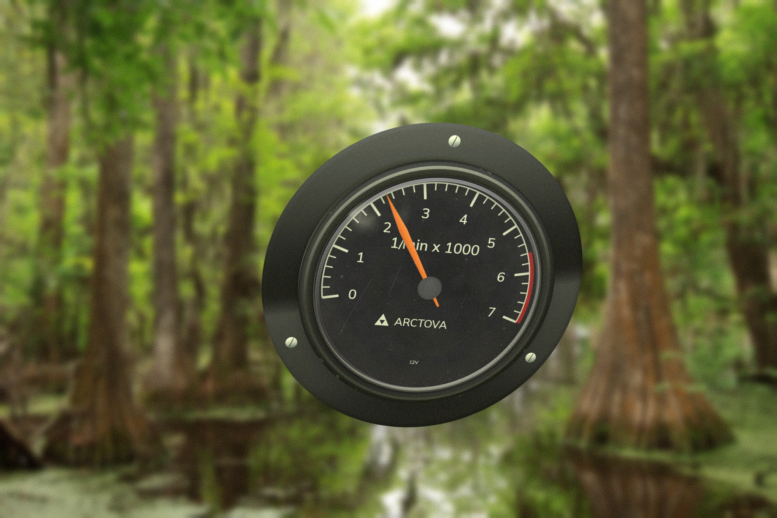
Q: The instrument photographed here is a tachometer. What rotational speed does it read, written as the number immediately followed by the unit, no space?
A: 2300rpm
